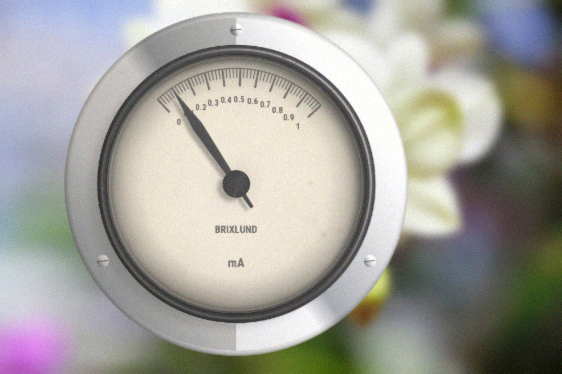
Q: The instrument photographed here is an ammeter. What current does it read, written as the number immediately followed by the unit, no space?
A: 0.1mA
